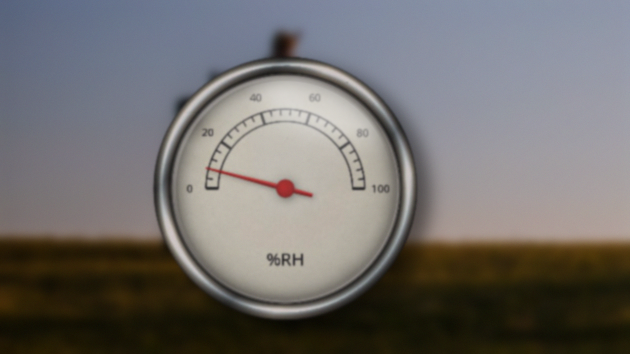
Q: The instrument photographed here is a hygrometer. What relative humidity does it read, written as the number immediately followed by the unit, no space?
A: 8%
